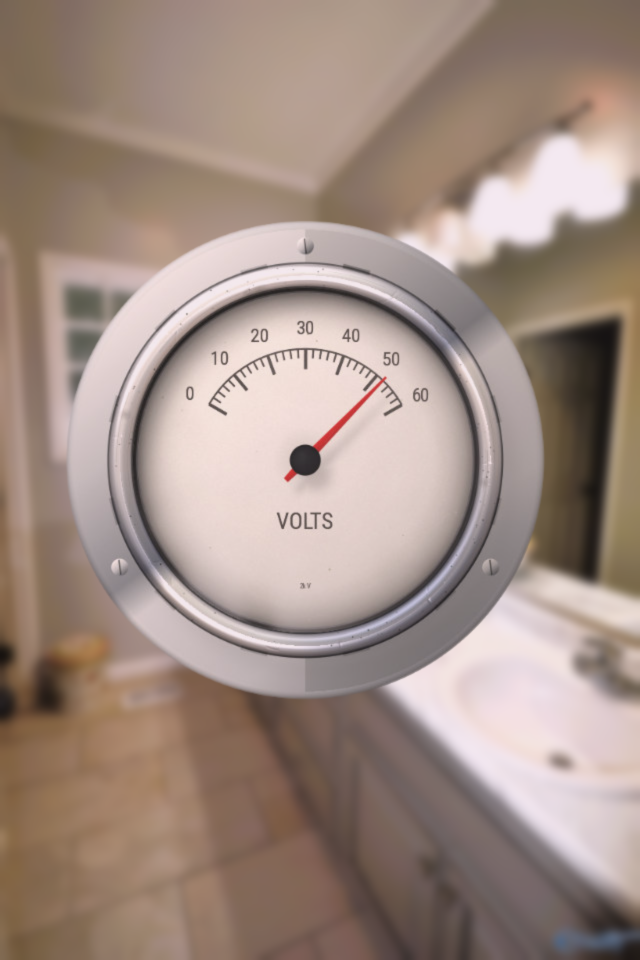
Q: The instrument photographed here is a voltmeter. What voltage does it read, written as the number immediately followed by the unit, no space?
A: 52V
